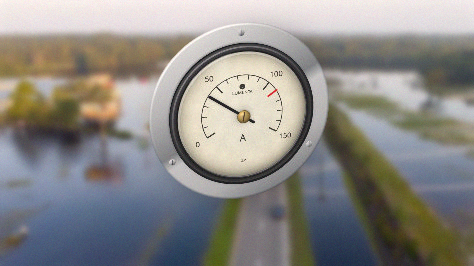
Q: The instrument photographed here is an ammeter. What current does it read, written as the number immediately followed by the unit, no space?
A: 40A
